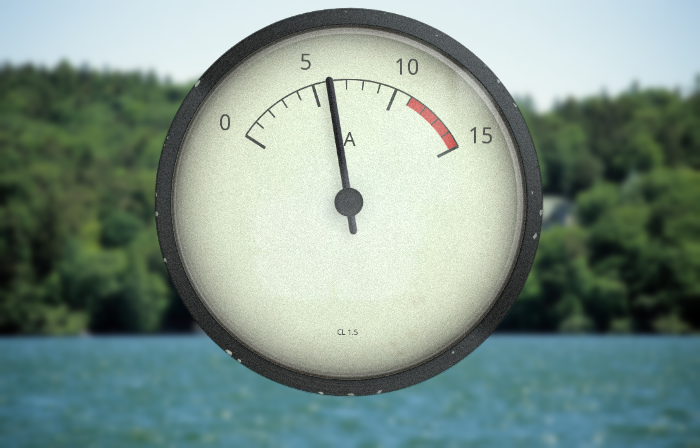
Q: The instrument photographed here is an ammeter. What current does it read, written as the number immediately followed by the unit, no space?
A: 6A
